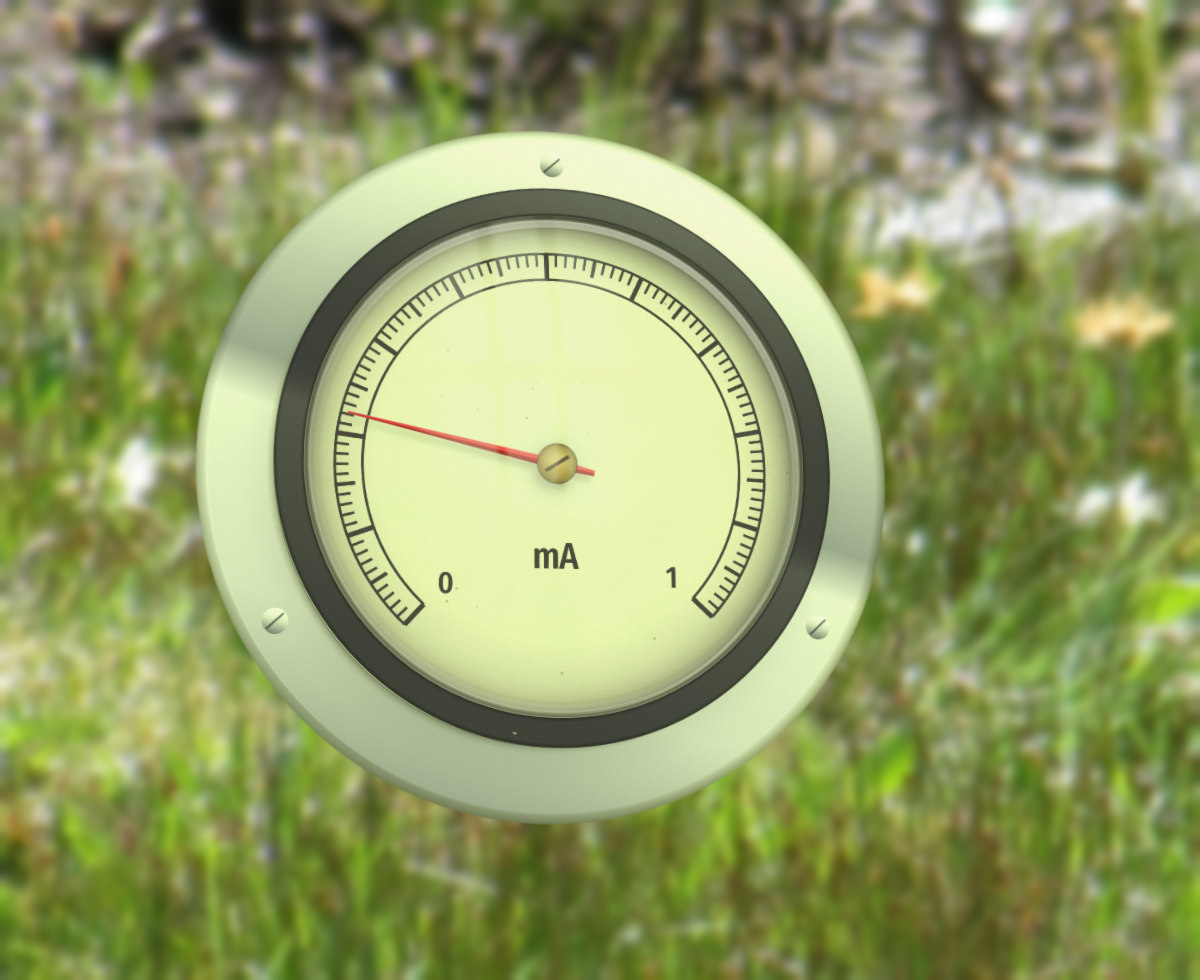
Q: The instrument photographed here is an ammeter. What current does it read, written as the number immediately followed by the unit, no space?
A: 0.22mA
